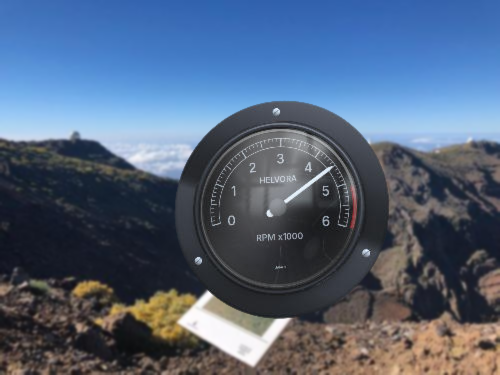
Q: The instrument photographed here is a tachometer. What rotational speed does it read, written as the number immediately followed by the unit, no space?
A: 4500rpm
